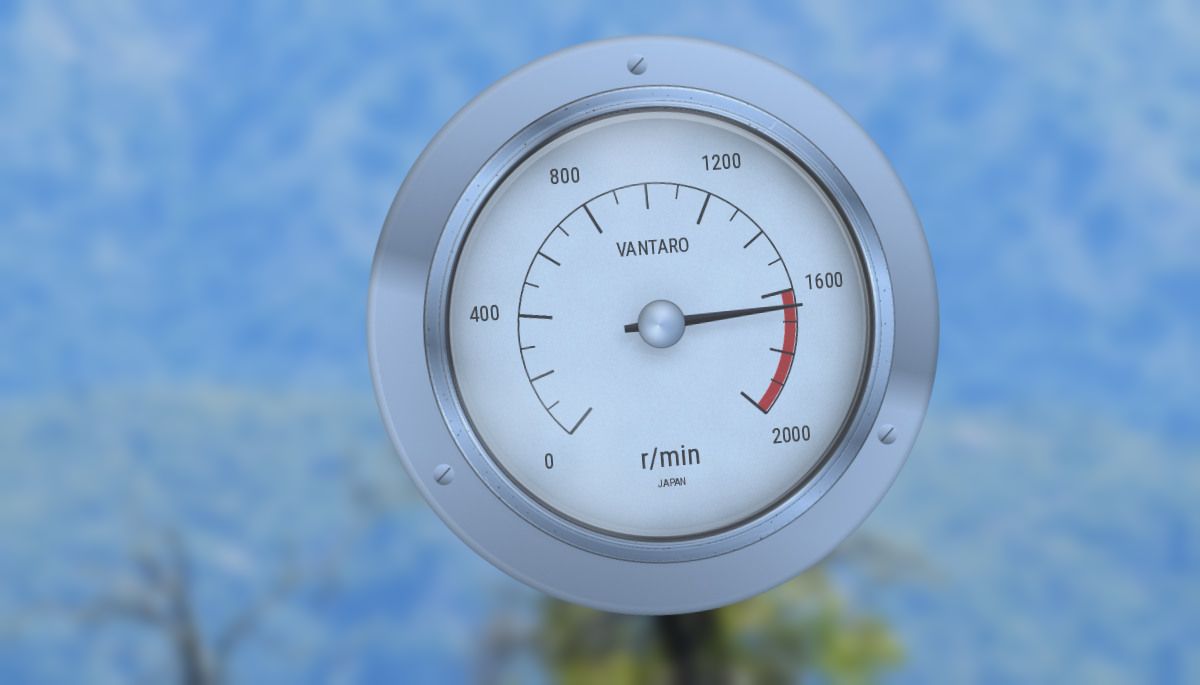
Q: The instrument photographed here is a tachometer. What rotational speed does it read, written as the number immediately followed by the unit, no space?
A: 1650rpm
